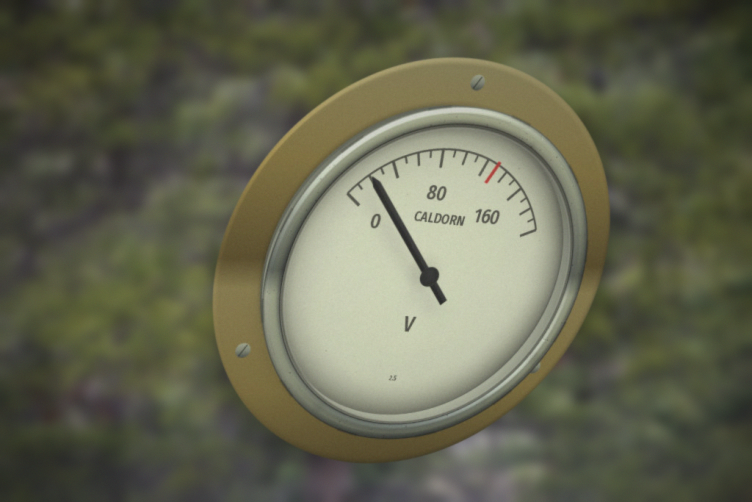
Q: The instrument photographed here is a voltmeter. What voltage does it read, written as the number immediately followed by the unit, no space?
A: 20V
